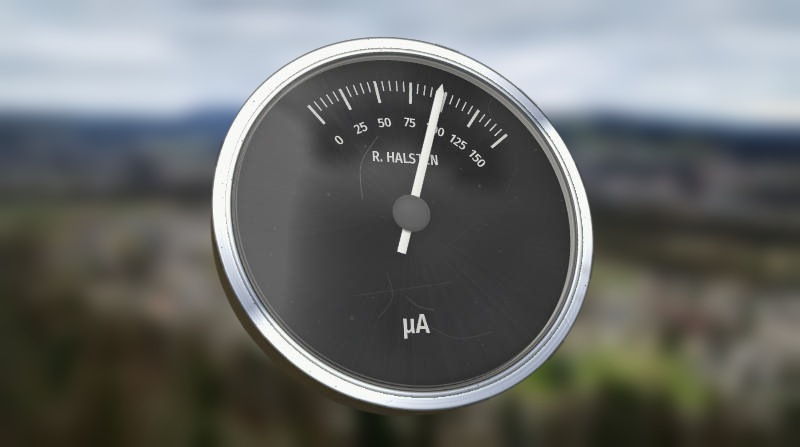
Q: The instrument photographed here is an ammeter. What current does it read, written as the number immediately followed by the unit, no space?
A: 95µA
